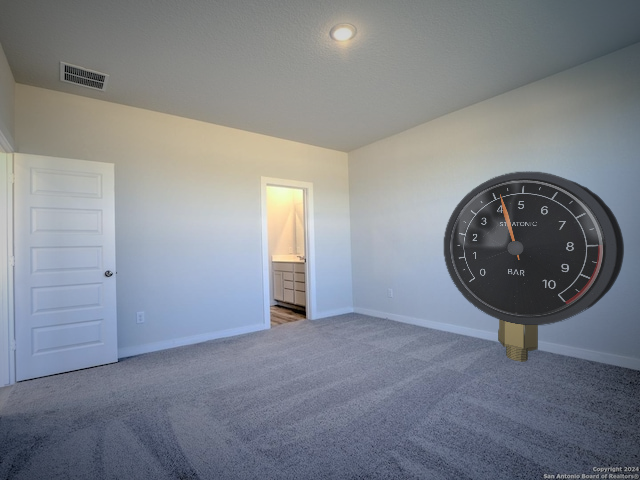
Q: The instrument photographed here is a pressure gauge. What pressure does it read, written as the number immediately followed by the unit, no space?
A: 4.25bar
